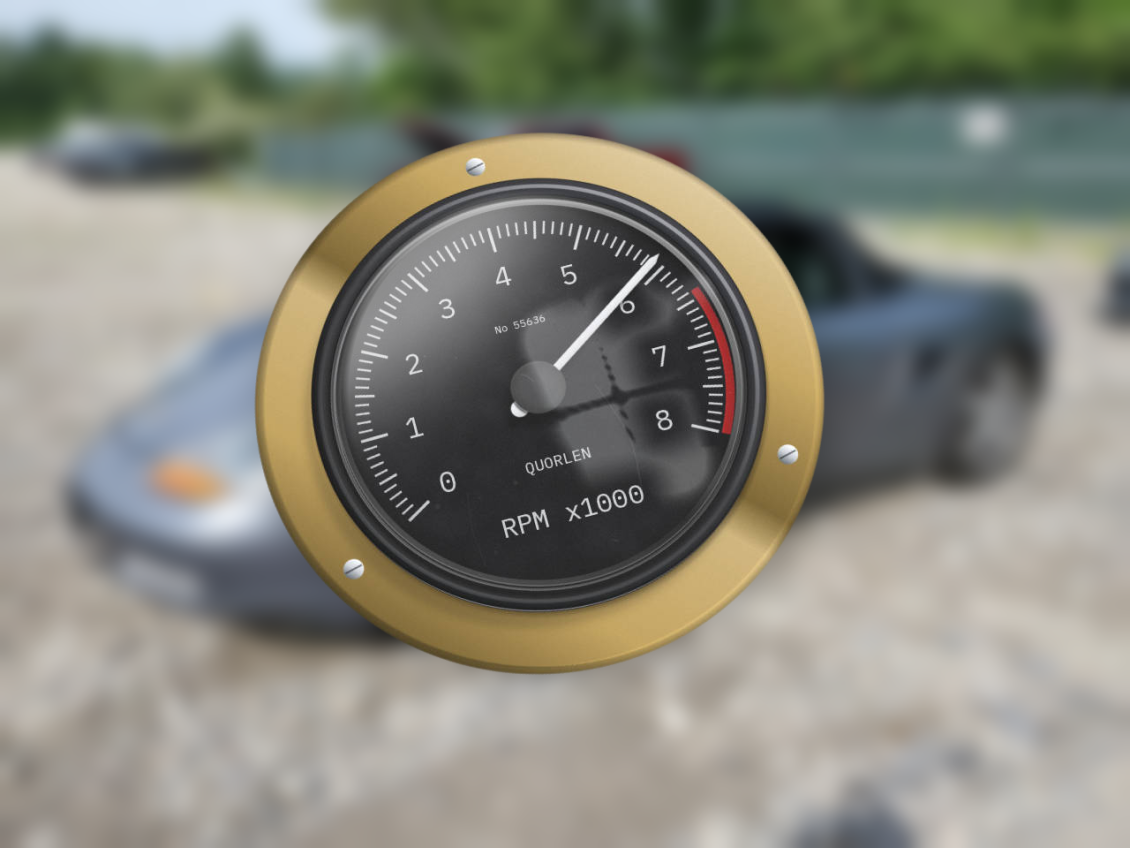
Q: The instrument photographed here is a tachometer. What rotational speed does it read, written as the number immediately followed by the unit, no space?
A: 5900rpm
